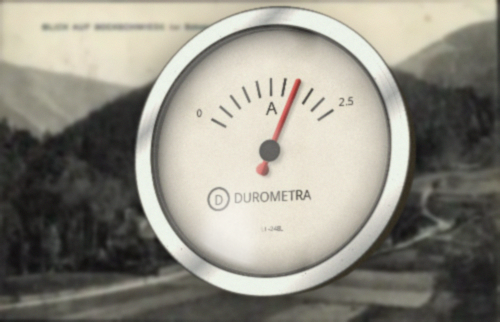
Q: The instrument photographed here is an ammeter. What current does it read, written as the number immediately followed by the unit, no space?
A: 1.75A
